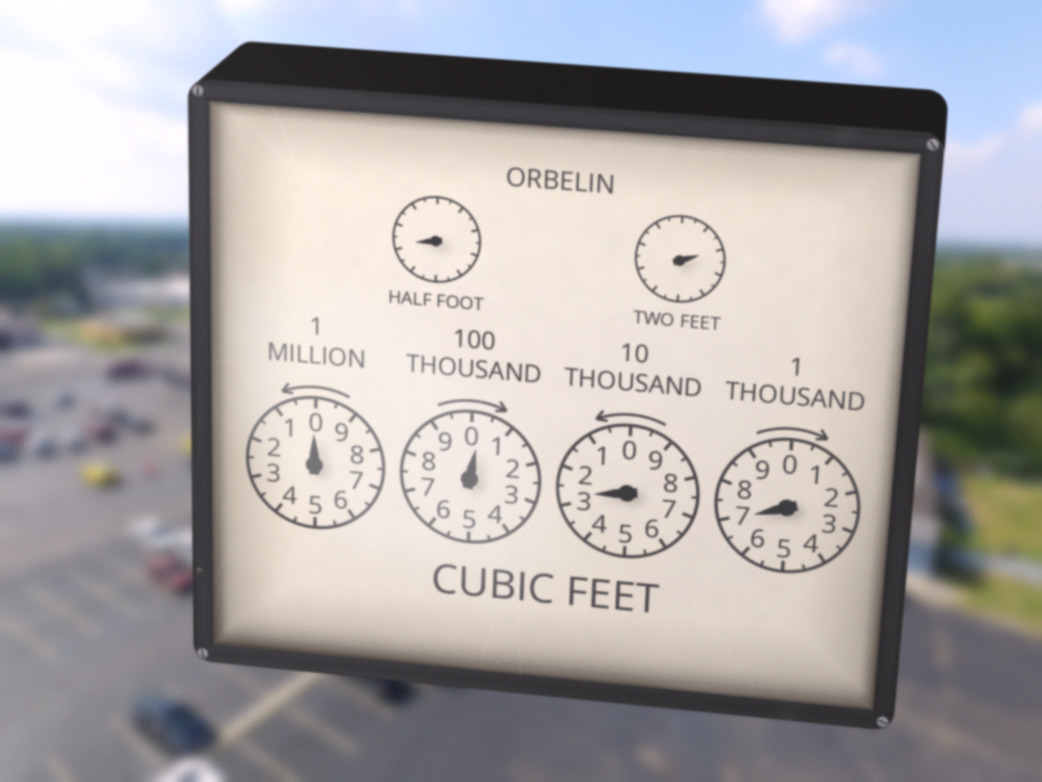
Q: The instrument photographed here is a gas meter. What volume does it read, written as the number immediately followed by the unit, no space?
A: 2700ft³
